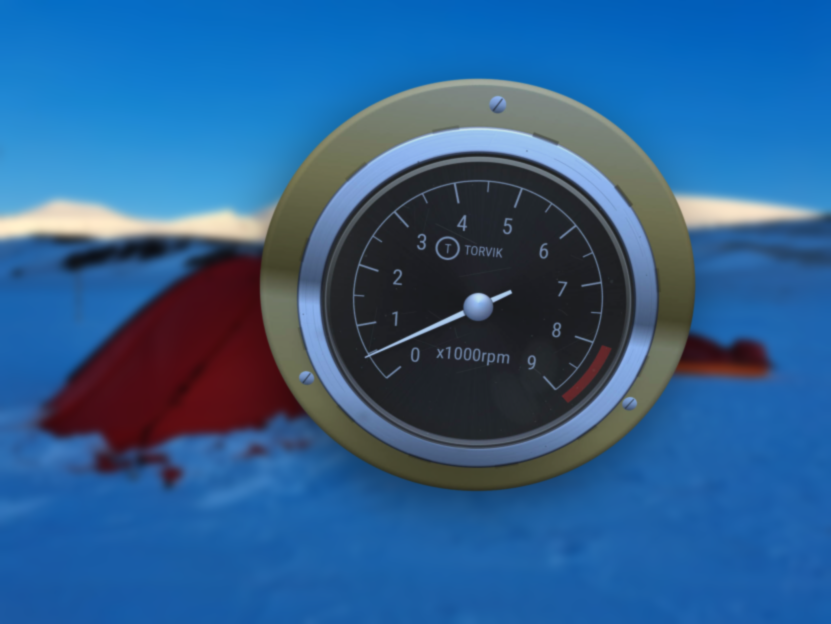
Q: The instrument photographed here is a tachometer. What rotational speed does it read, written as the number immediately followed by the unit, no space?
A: 500rpm
